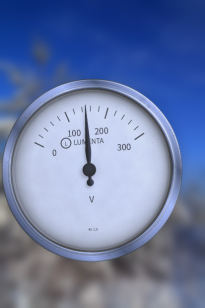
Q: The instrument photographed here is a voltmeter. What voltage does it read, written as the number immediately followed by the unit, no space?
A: 150V
